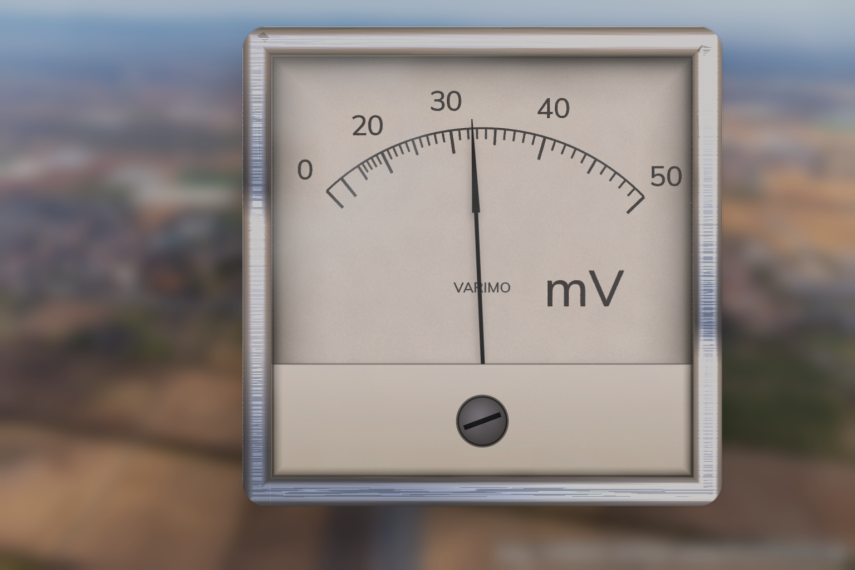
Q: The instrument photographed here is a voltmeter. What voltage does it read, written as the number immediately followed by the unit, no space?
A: 32.5mV
